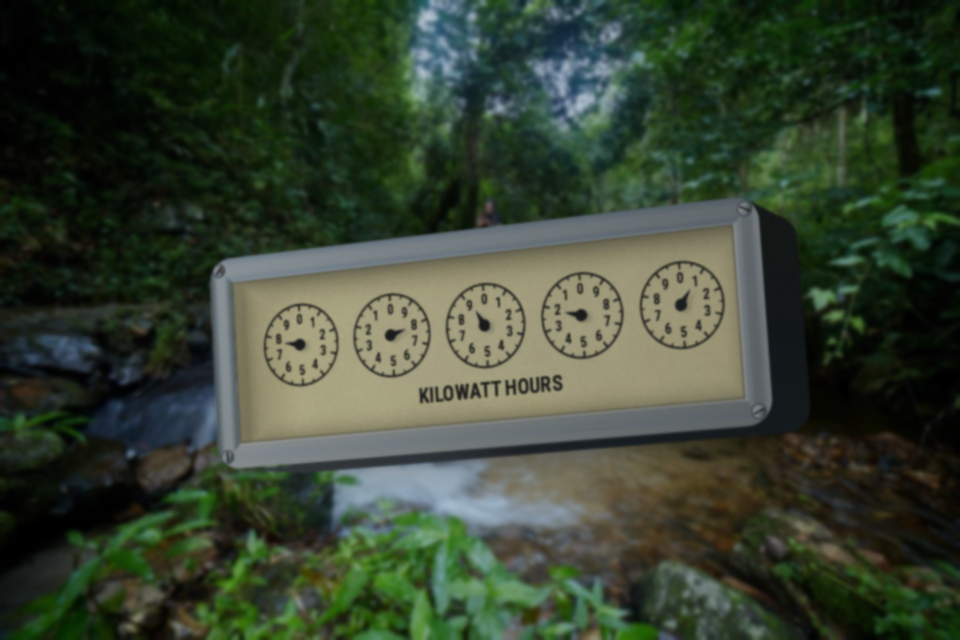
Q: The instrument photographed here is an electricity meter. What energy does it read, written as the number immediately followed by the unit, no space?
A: 77921kWh
